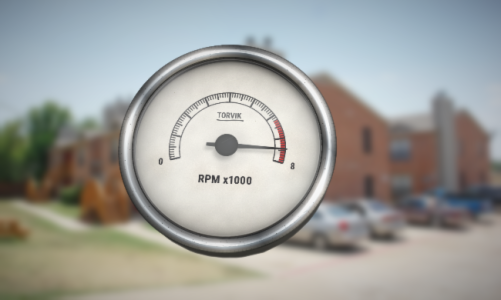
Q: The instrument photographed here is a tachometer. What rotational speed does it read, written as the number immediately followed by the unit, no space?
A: 7500rpm
